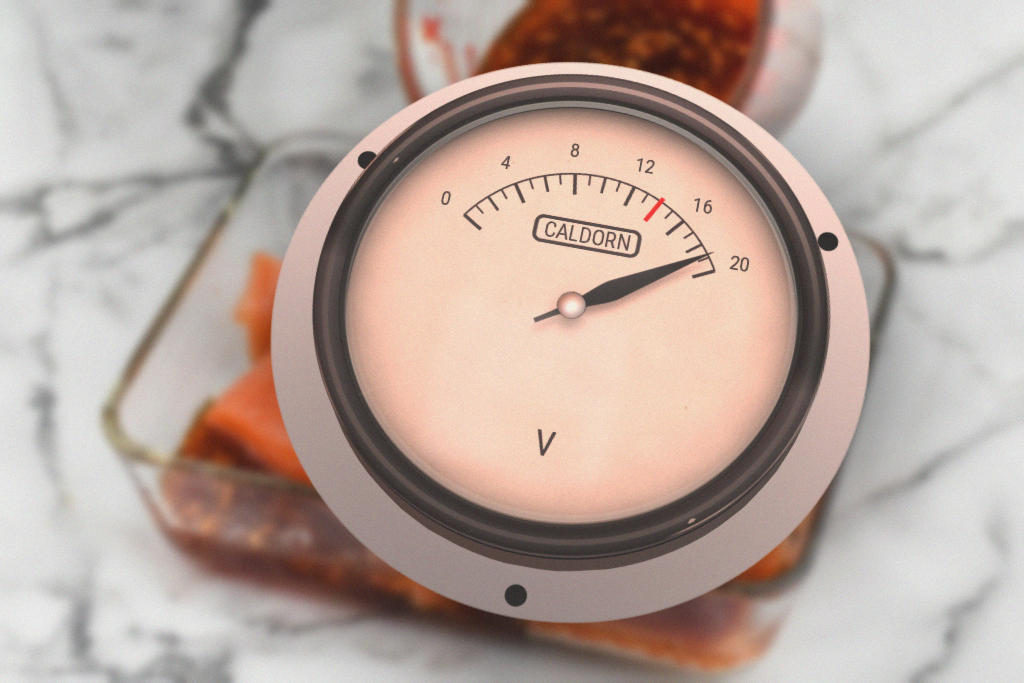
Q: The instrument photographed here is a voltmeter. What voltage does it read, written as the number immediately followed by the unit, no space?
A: 19V
